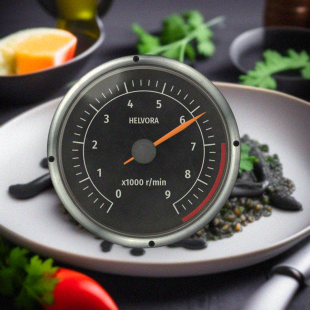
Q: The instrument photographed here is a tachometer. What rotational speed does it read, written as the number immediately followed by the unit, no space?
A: 6200rpm
